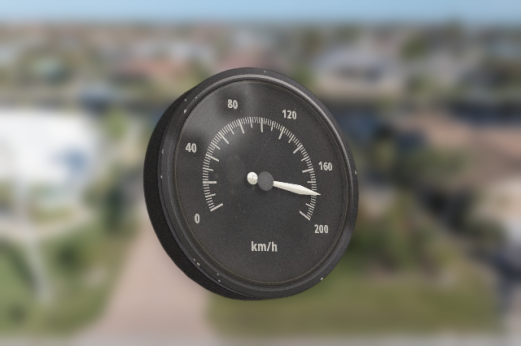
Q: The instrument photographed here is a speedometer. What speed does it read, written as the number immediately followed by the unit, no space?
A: 180km/h
